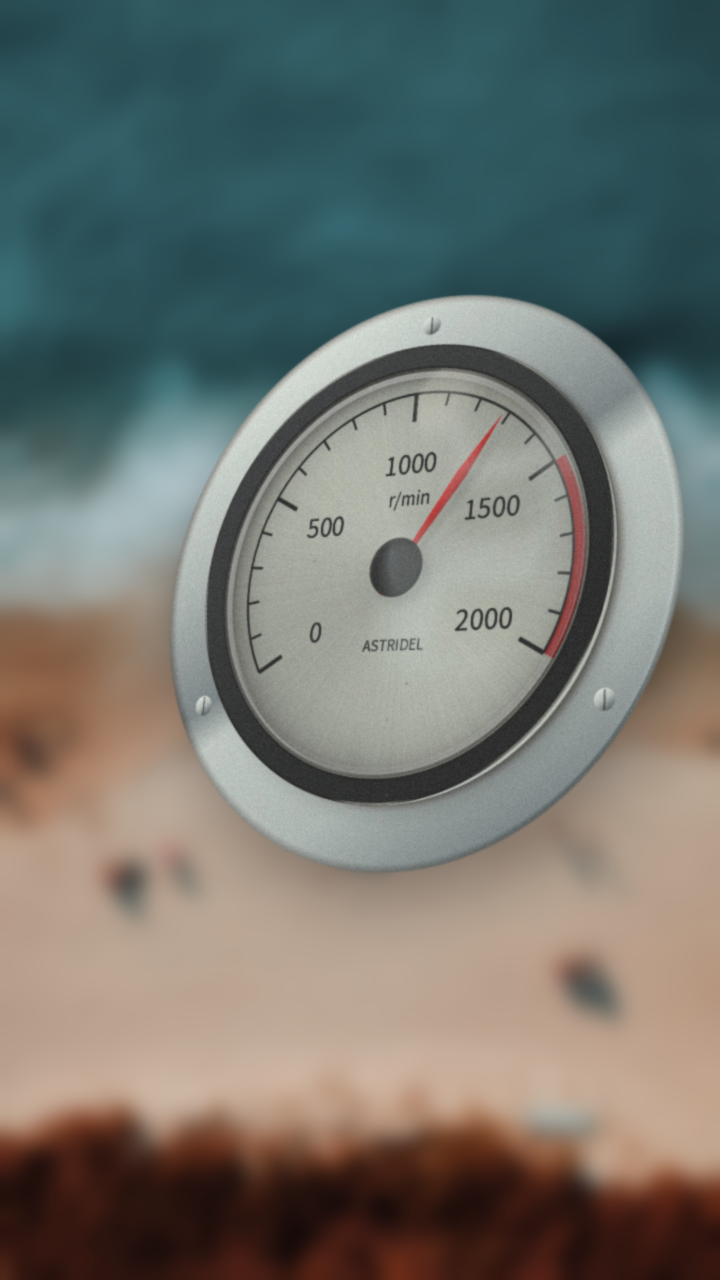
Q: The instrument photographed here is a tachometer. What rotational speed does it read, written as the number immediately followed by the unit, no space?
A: 1300rpm
